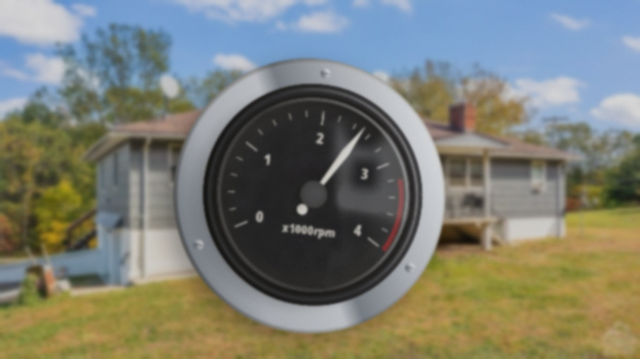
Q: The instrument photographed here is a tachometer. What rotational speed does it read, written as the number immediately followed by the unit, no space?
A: 2500rpm
